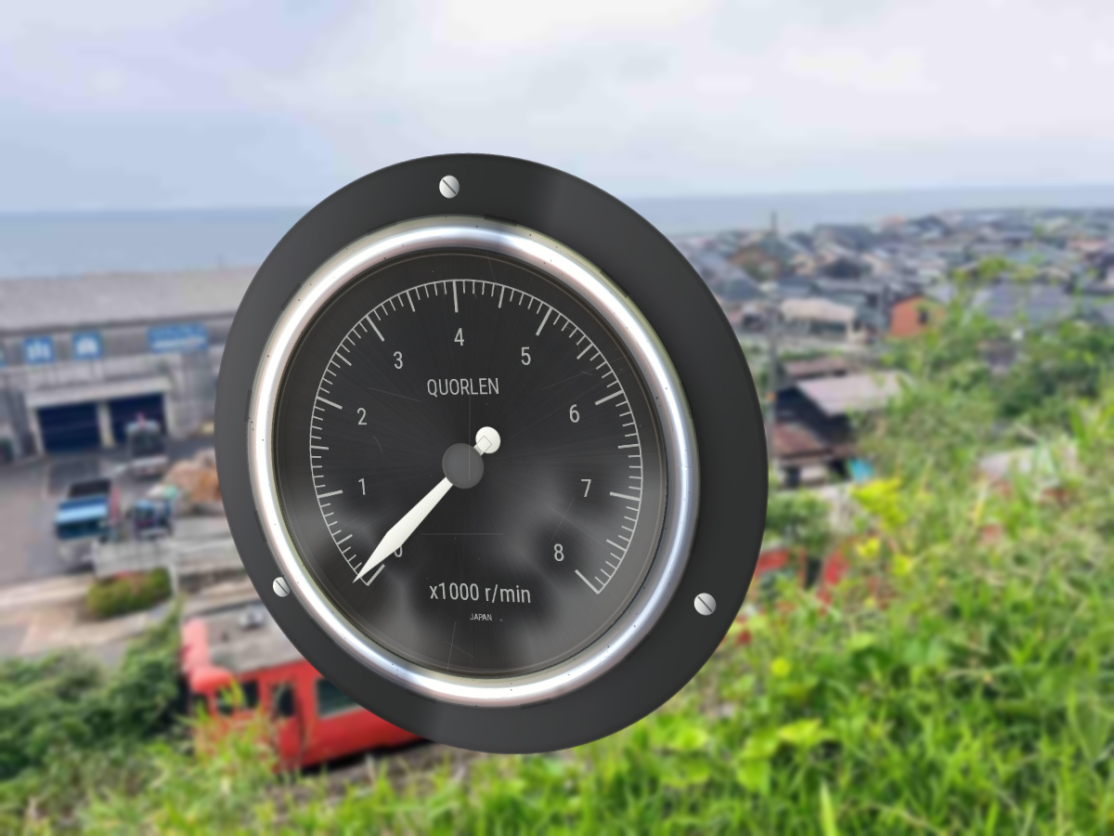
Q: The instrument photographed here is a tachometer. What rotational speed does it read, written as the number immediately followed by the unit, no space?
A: 100rpm
